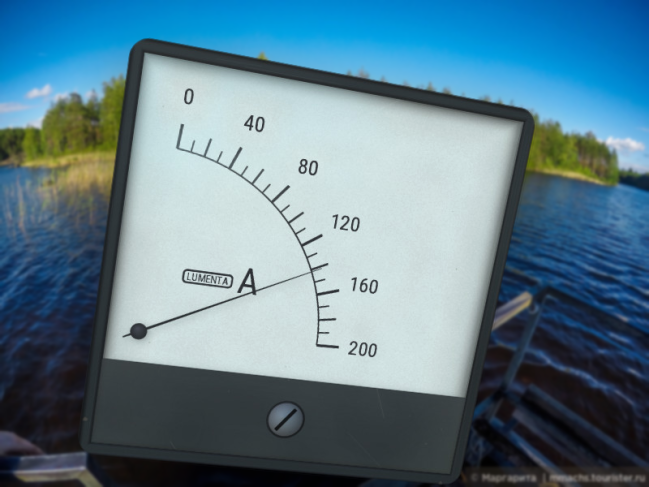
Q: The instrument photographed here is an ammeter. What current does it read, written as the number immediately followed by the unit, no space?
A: 140A
